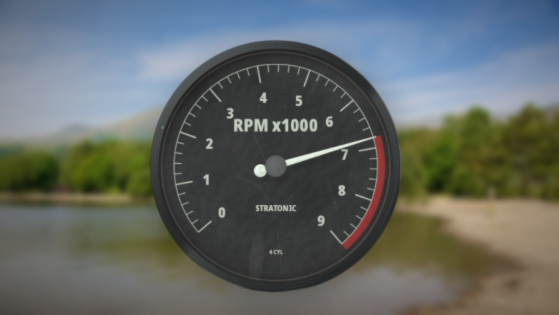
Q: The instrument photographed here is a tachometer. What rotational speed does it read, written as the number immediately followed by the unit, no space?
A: 6800rpm
